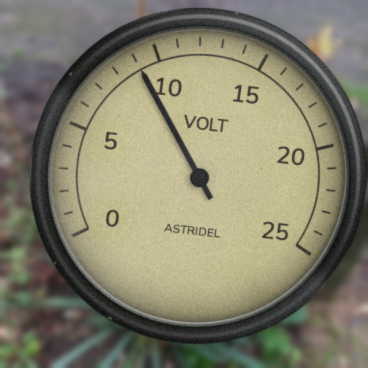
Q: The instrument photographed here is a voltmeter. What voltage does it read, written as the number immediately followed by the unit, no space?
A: 9V
